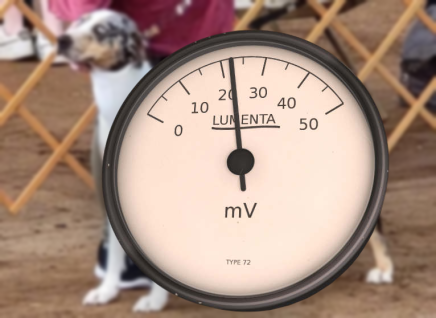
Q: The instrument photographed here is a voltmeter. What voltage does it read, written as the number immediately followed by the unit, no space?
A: 22.5mV
